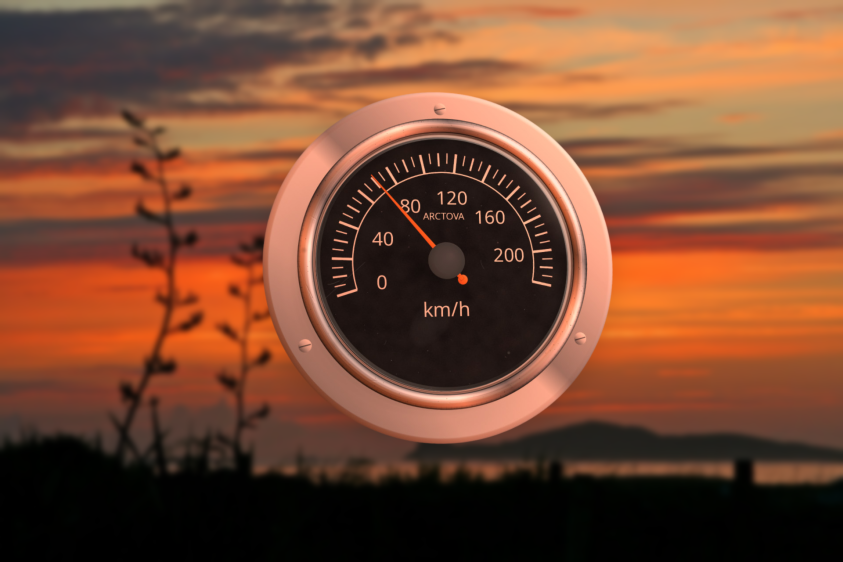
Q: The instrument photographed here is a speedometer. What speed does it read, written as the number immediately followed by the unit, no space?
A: 70km/h
